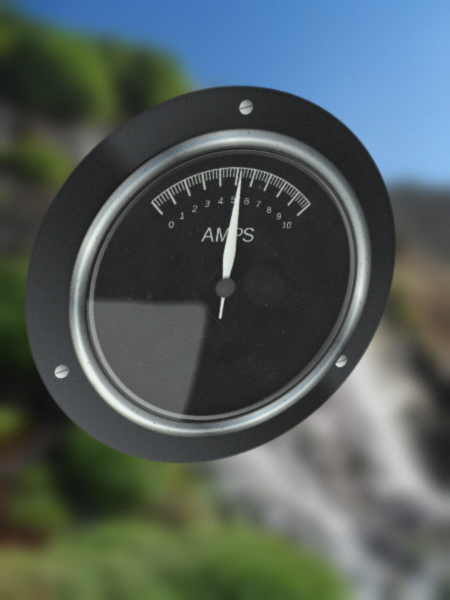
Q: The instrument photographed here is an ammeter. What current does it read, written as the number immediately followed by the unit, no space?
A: 5A
